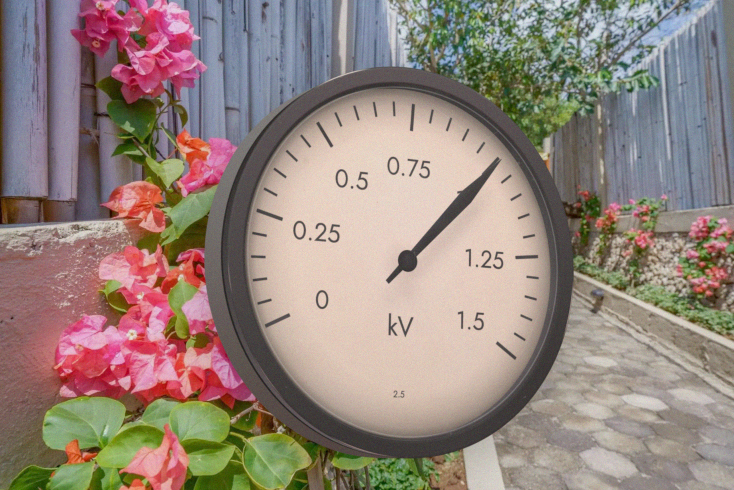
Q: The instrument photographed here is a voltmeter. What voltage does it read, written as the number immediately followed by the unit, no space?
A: 1kV
